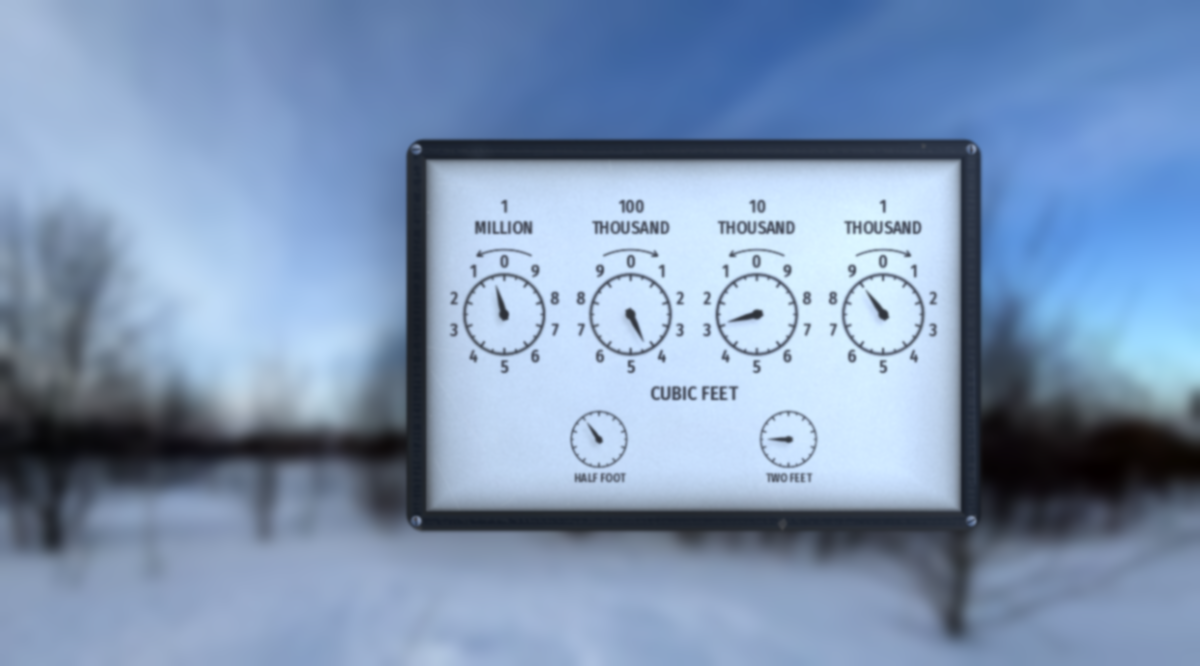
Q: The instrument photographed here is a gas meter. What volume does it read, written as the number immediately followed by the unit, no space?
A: 42900ft³
